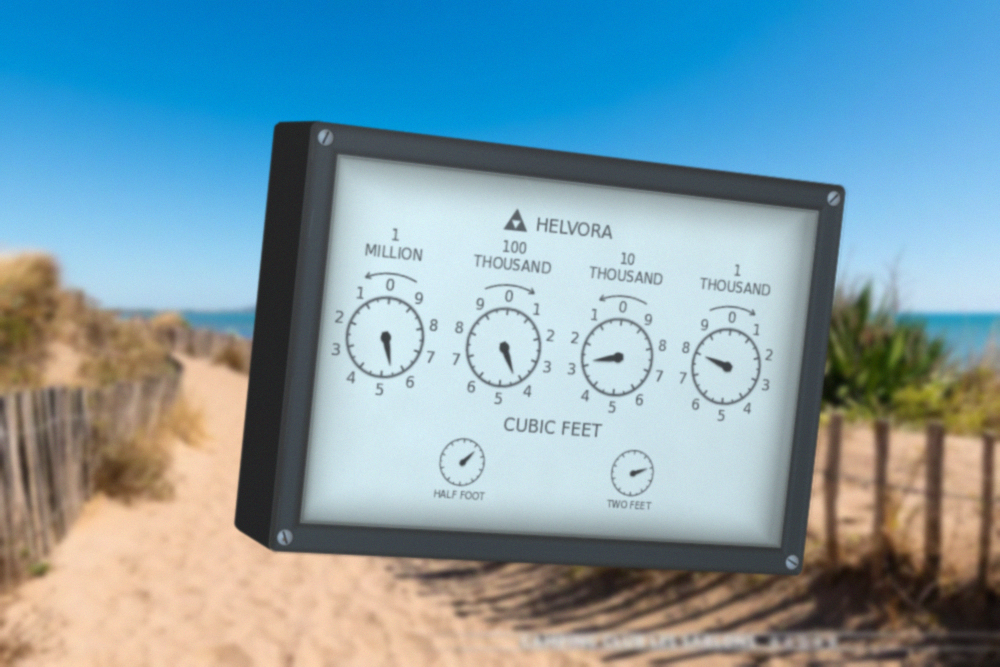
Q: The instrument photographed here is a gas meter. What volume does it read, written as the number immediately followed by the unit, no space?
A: 542800ft³
